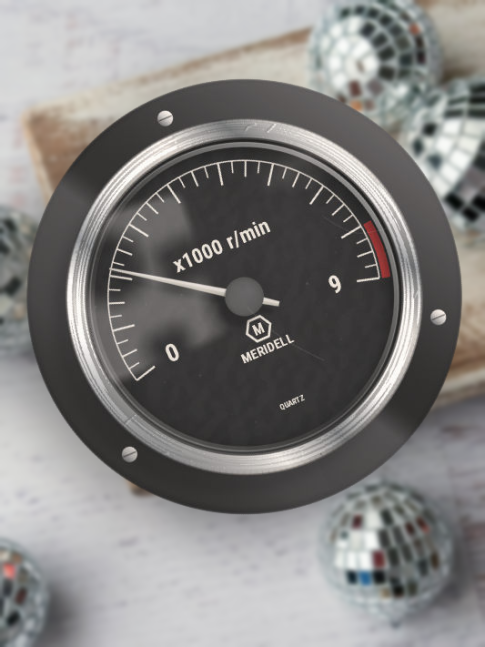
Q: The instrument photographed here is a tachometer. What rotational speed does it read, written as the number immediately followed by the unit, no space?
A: 2125rpm
